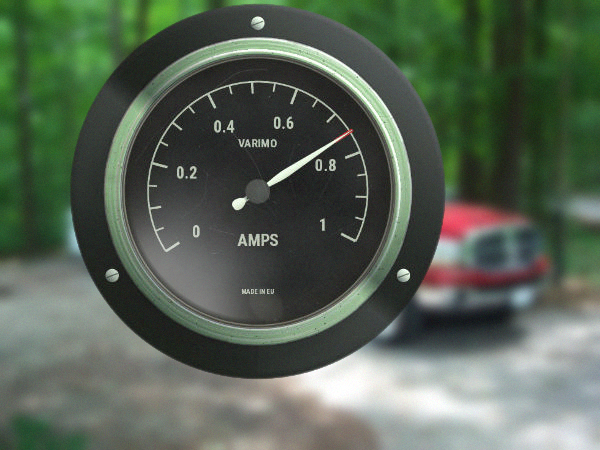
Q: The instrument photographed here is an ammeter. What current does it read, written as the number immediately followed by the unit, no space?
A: 0.75A
